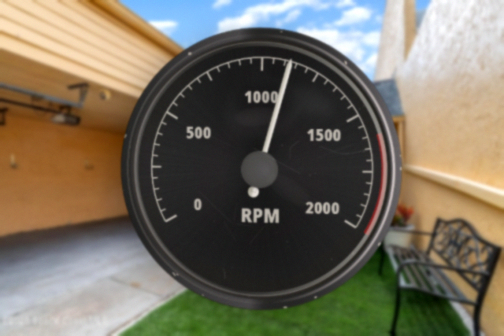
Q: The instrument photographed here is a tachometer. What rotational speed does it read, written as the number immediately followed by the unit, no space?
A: 1125rpm
